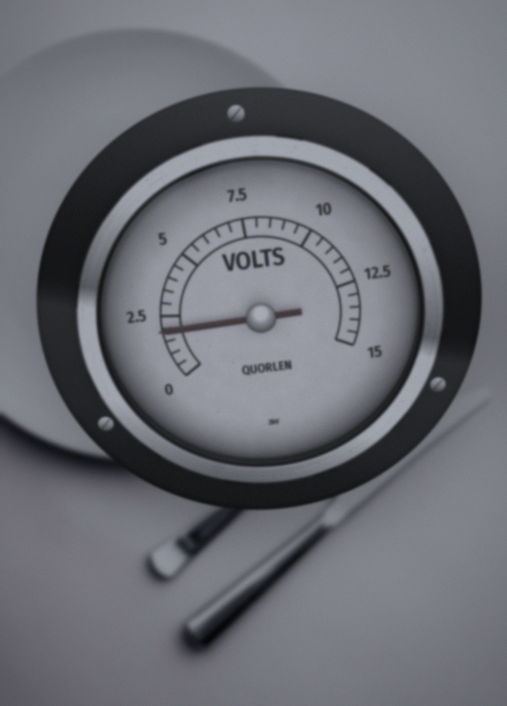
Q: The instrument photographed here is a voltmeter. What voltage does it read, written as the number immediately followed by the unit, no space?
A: 2V
